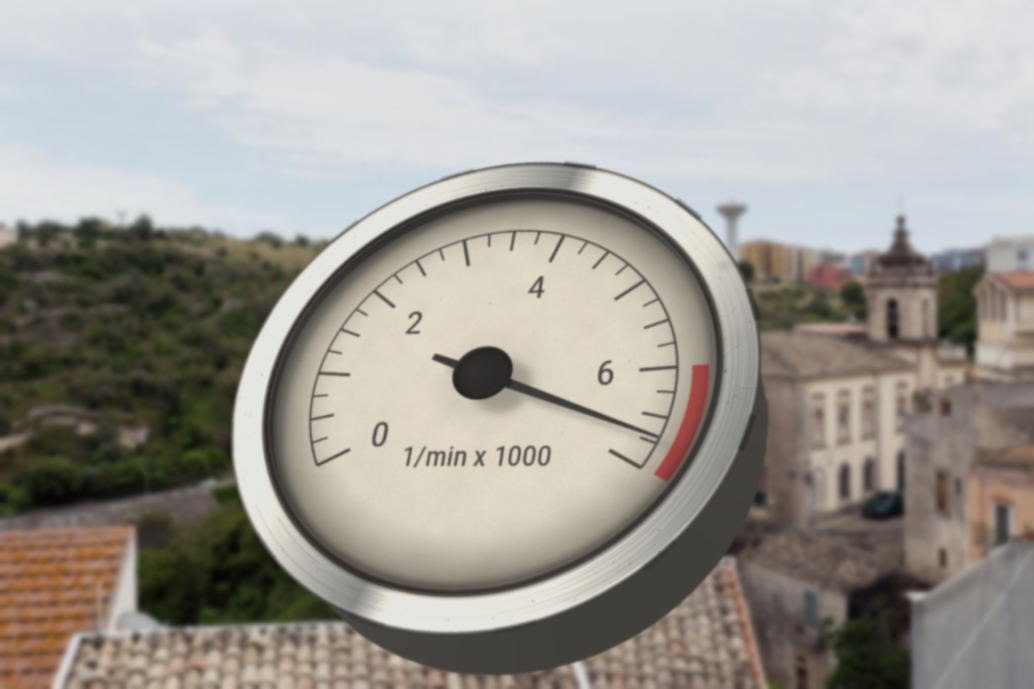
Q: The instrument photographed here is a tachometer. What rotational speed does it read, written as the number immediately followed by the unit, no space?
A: 6750rpm
